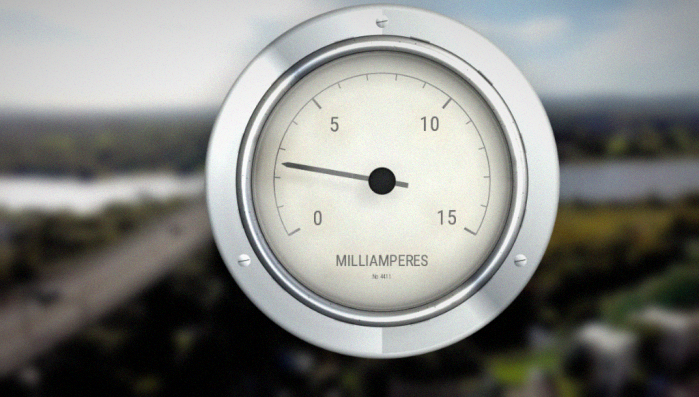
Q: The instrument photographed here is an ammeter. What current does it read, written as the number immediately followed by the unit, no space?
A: 2.5mA
